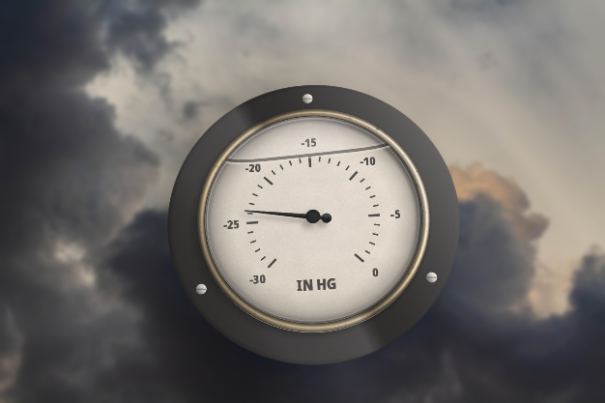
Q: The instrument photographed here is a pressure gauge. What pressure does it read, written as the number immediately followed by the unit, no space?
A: -24inHg
